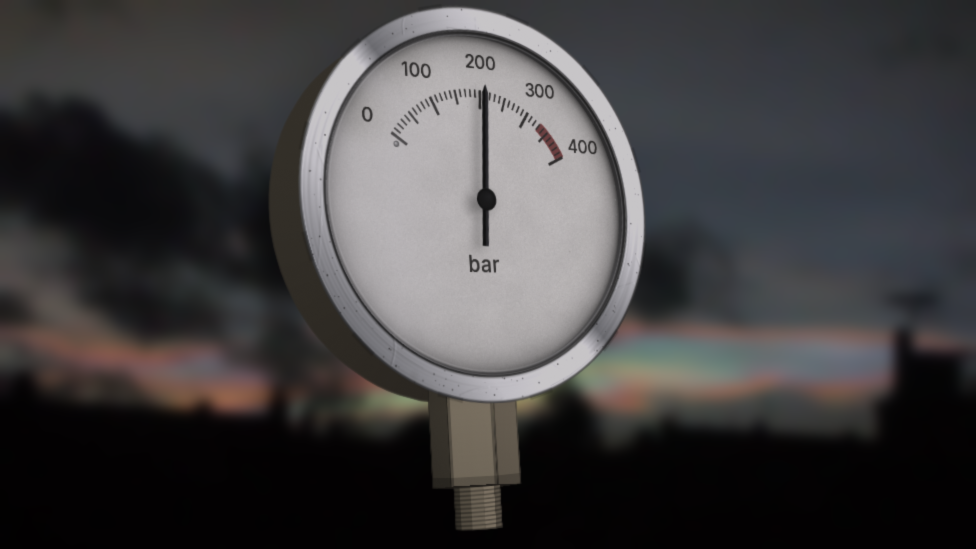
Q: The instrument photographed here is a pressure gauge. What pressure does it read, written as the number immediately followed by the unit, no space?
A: 200bar
